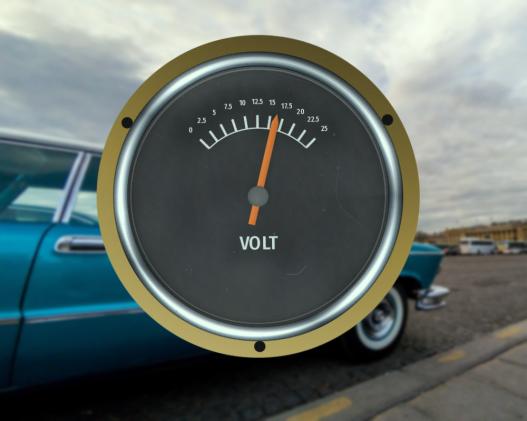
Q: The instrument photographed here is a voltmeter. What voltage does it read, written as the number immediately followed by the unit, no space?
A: 16.25V
